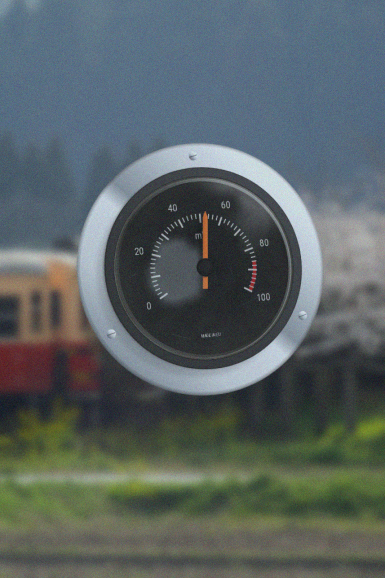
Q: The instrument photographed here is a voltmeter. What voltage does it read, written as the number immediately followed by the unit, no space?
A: 52mV
